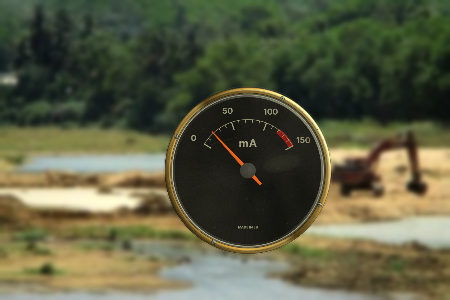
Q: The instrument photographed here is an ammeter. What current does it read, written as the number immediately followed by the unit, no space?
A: 20mA
